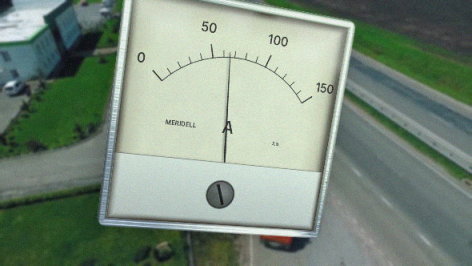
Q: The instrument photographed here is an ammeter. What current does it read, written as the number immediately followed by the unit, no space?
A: 65A
